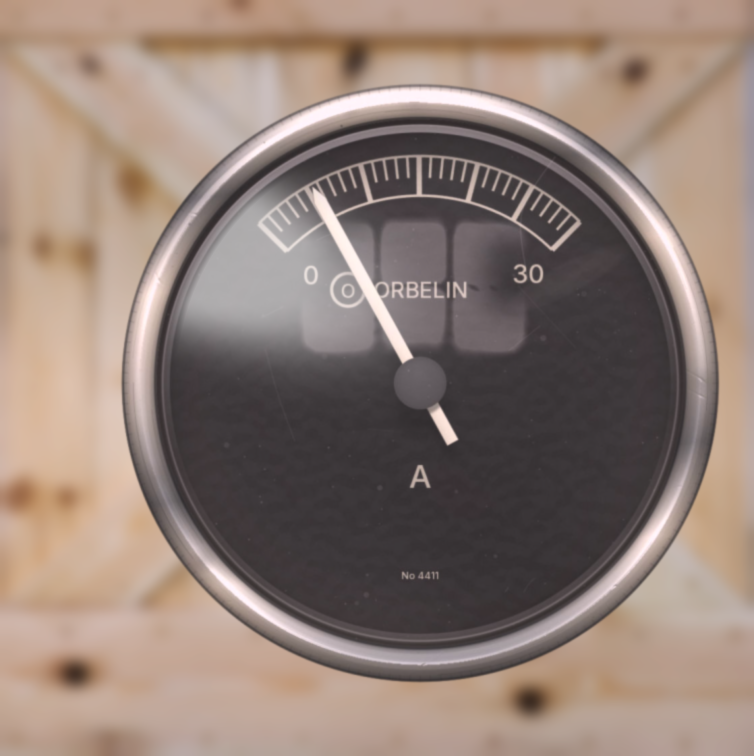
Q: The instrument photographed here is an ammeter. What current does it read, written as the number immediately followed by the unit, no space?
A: 5.5A
